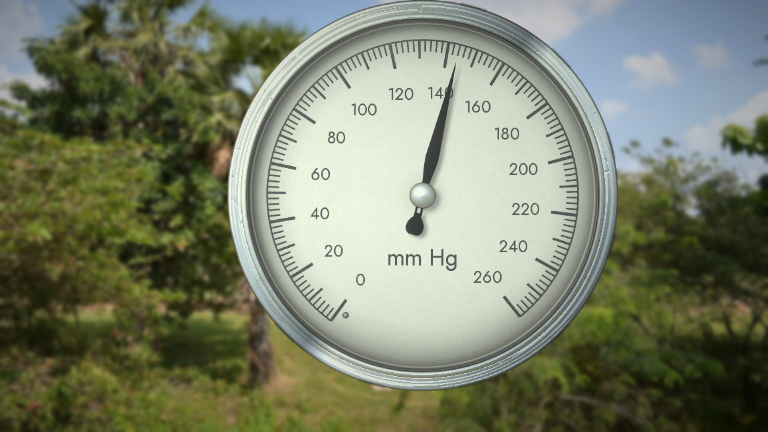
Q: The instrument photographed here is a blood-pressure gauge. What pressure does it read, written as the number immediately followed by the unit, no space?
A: 144mmHg
